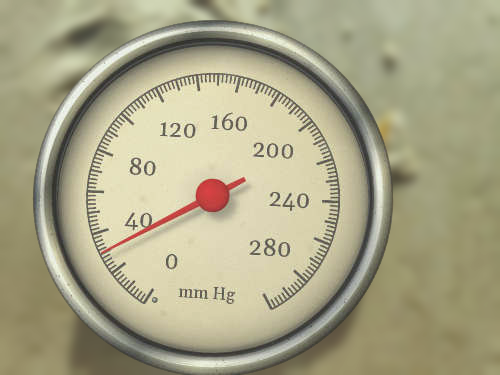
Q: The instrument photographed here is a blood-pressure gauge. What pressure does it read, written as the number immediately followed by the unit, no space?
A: 30mmHg
